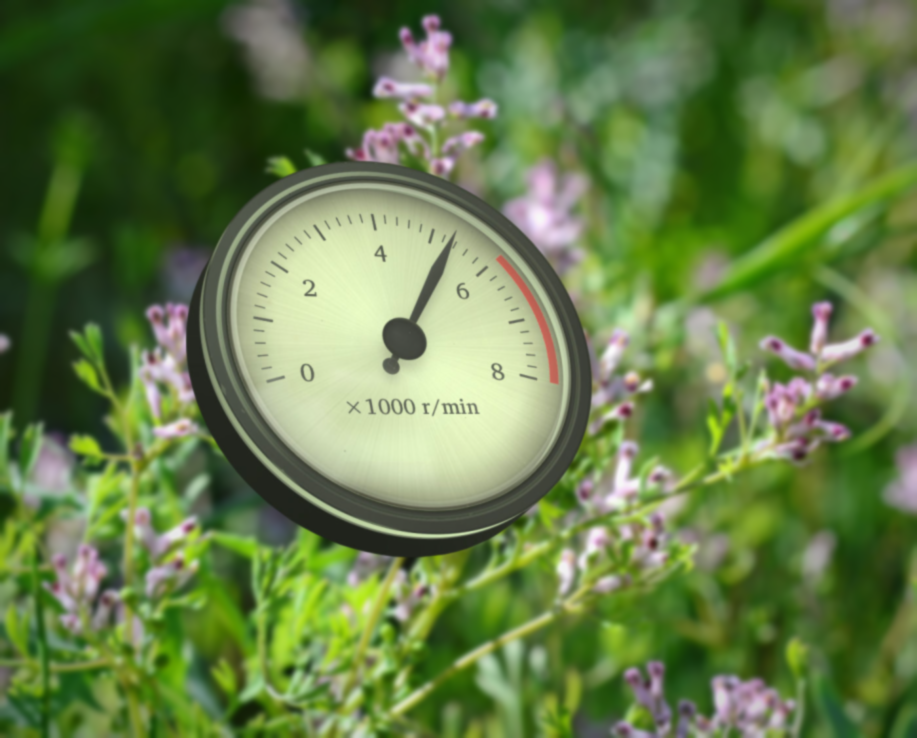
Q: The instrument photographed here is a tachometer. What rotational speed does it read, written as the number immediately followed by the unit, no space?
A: 5300rpm
